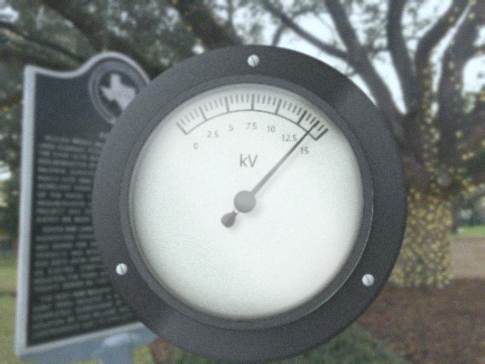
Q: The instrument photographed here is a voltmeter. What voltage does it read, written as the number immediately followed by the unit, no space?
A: 14kV
